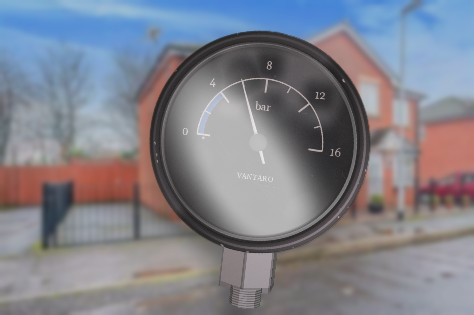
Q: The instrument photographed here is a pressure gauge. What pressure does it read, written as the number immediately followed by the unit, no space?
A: 6bar
